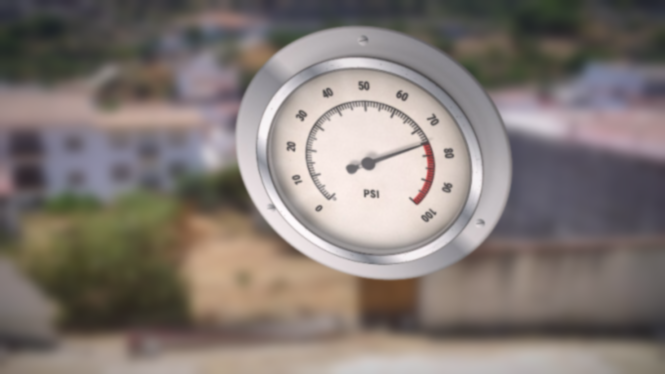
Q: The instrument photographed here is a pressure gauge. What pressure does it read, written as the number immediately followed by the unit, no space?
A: 75psi
